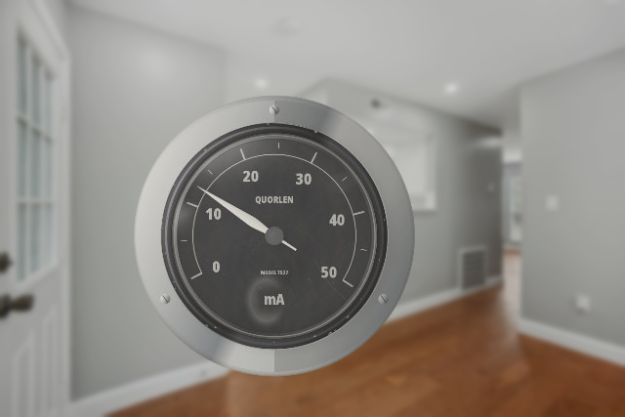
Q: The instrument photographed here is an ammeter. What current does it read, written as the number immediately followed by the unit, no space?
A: 12.5mA
